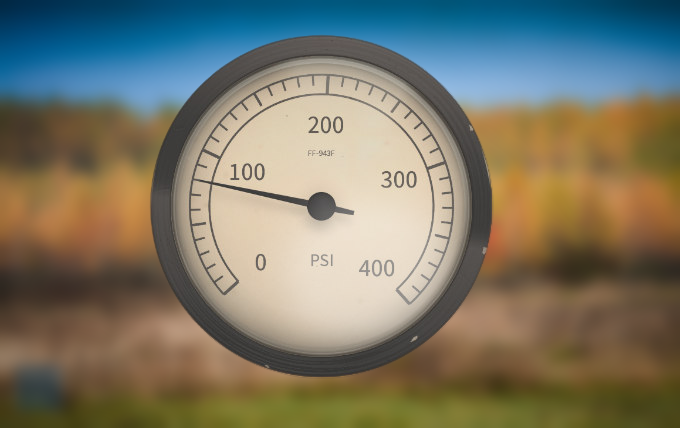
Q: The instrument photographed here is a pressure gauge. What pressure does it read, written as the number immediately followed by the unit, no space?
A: 80psi
